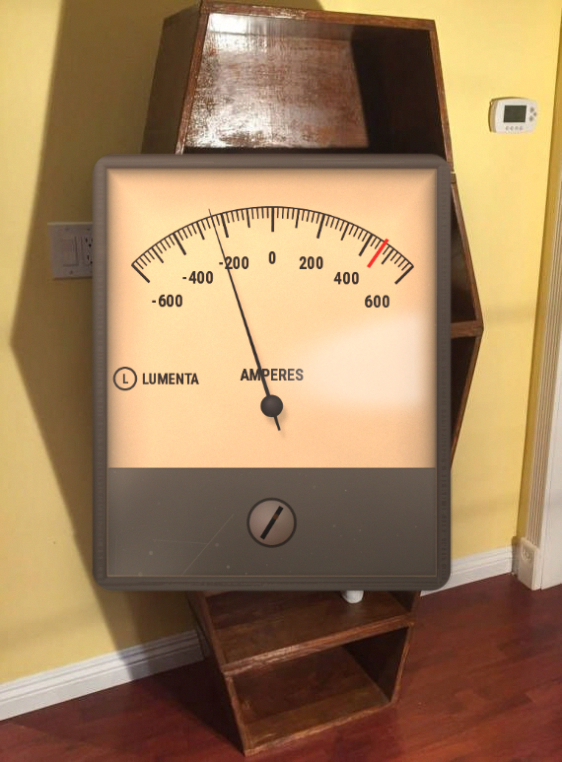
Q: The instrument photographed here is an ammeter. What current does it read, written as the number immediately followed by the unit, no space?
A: -240A
